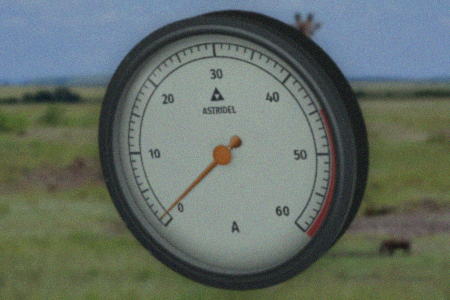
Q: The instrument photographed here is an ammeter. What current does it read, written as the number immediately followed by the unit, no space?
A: 1A
